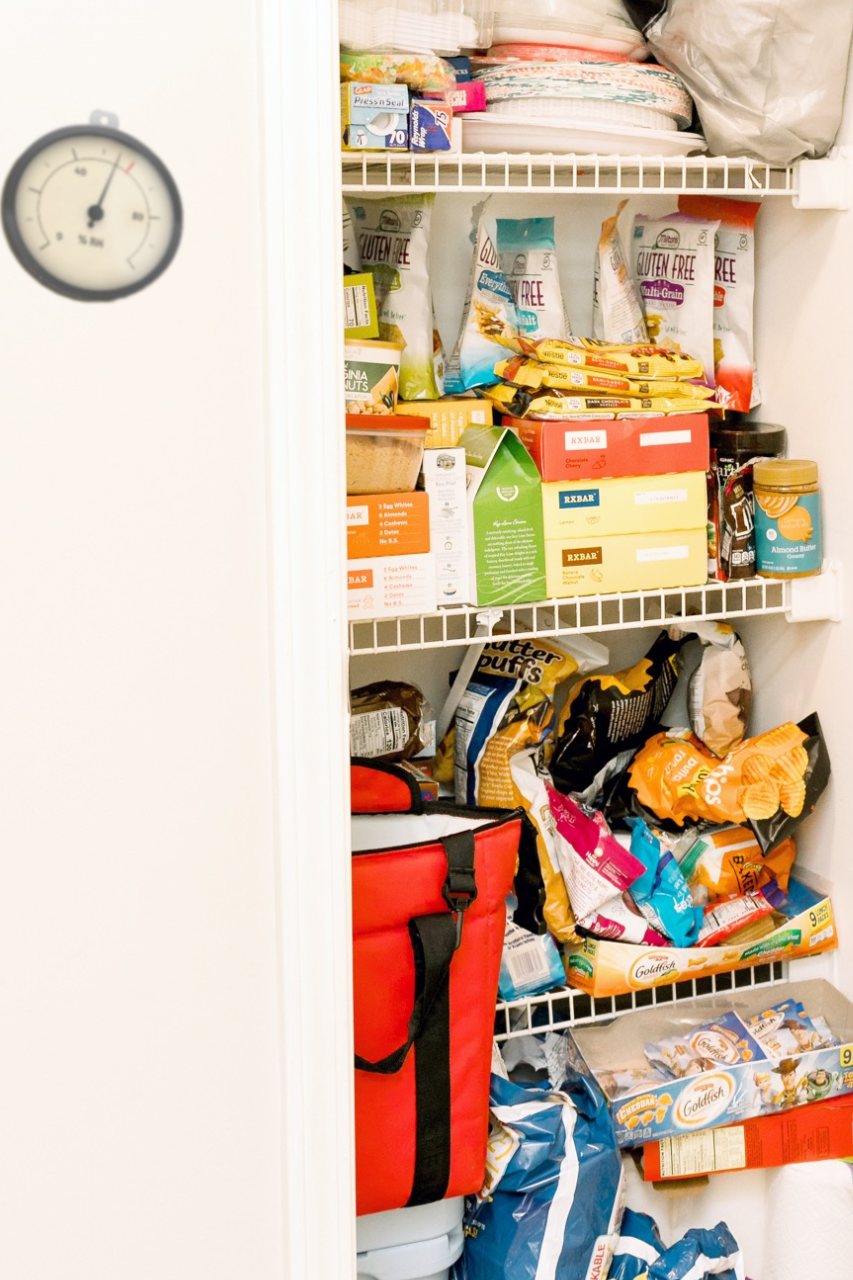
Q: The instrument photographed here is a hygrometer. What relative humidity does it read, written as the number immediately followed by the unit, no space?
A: 55%
